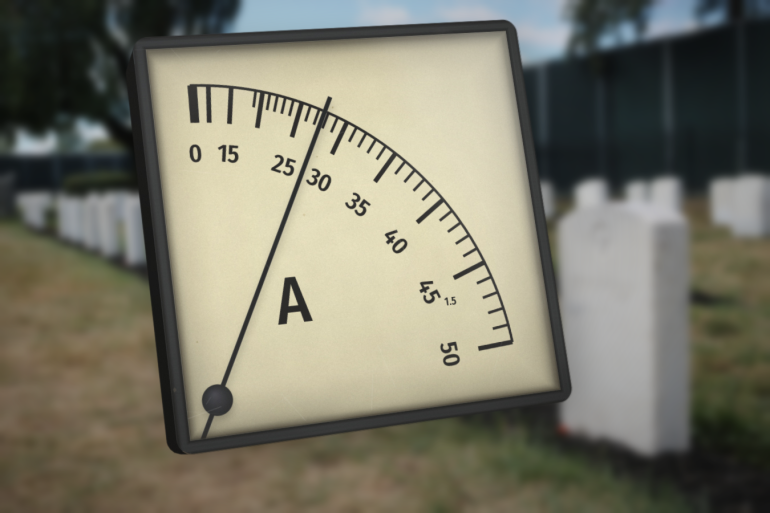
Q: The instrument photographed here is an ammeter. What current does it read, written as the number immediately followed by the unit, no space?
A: 27.5A
